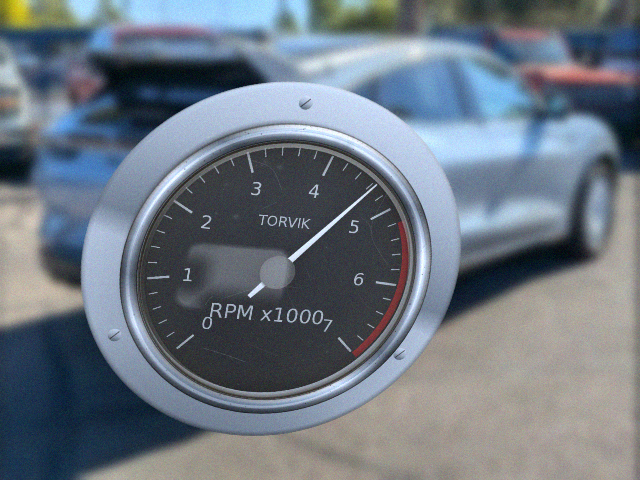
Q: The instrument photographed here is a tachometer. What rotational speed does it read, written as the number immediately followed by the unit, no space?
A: 4600rpm
